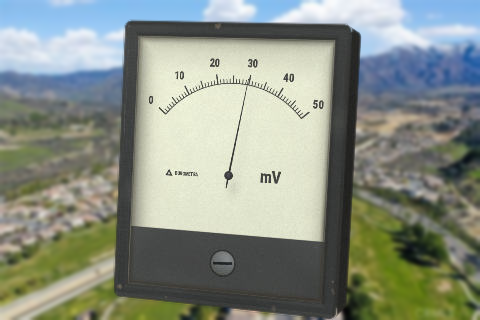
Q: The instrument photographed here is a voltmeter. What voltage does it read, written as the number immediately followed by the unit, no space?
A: 30mV
